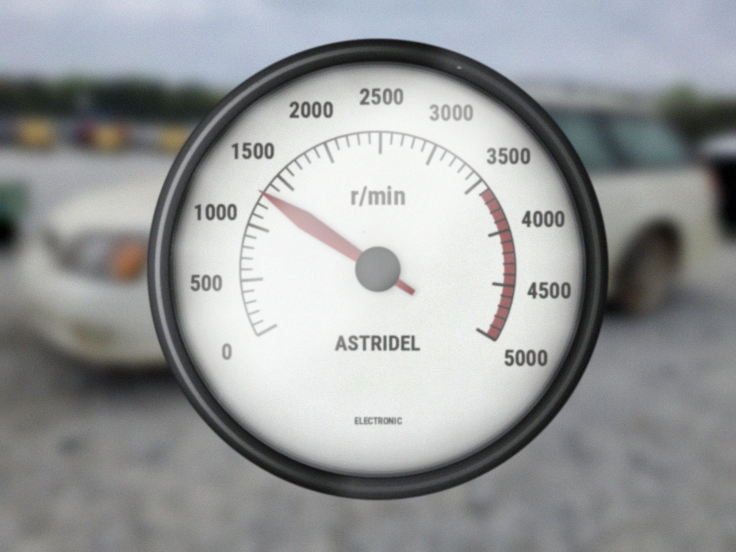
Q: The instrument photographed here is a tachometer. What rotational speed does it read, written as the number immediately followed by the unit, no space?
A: 1300rpm
